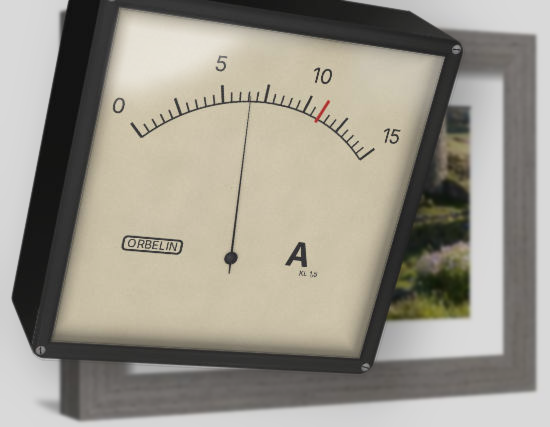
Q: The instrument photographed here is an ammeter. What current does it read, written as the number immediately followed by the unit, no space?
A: 6.5A
